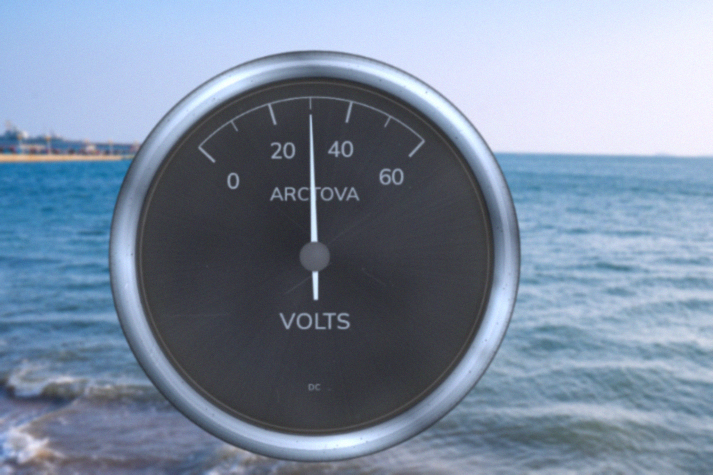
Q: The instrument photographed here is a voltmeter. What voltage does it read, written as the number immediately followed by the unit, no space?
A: 30V
